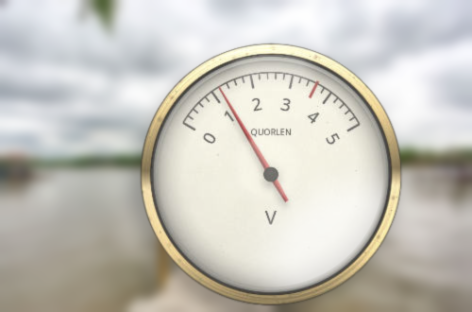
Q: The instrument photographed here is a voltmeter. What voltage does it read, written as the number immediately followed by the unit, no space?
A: 1.2V
